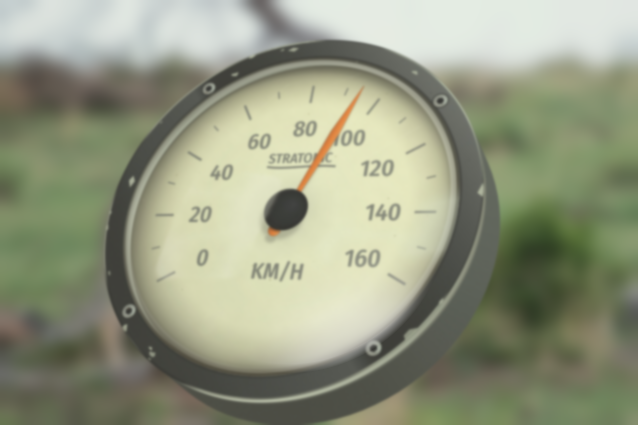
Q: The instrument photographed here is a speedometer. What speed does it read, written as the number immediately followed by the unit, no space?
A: 95km/h
